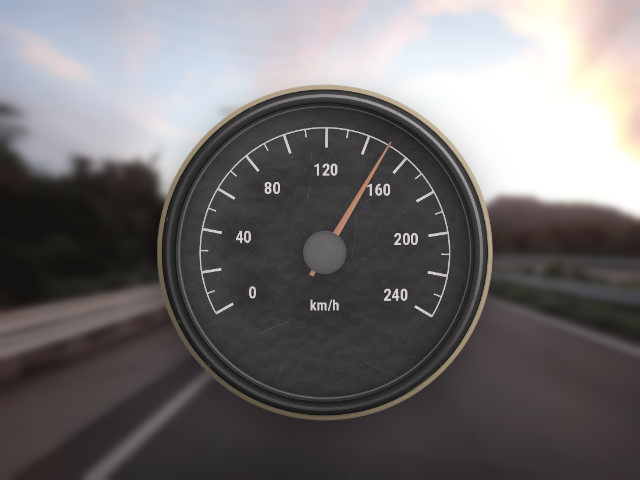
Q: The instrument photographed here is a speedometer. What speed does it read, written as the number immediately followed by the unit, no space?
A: 150km/h
